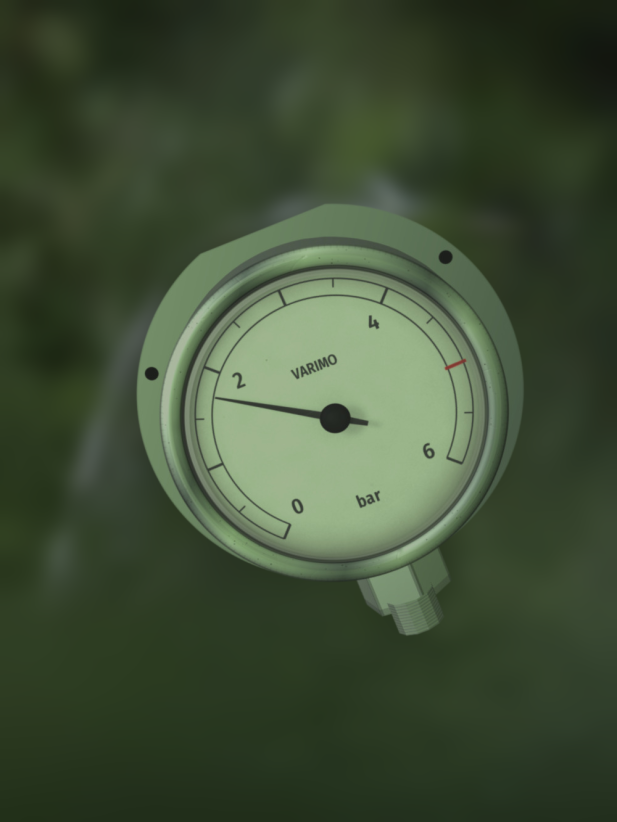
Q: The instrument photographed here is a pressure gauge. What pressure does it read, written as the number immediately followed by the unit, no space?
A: 1.75bar
